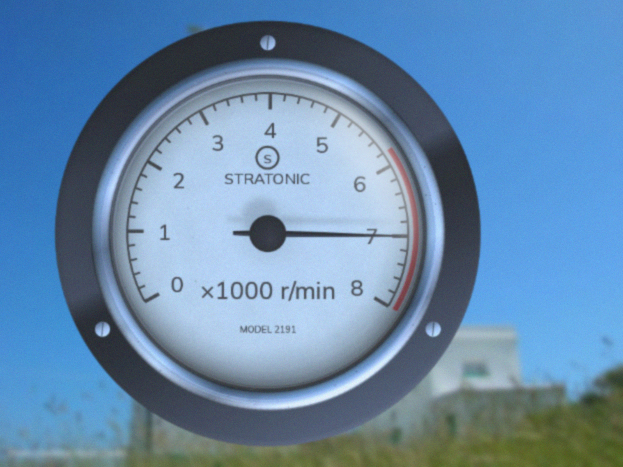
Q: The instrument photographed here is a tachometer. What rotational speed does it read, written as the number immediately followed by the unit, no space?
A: 7000rpm
